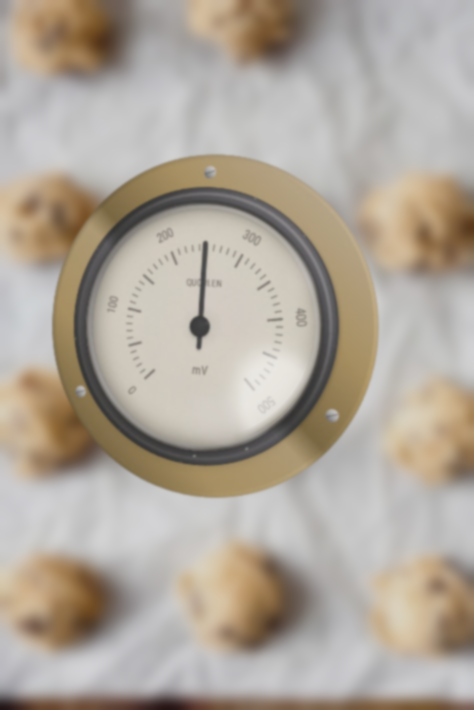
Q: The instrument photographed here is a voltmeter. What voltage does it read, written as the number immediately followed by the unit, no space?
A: 250mV
